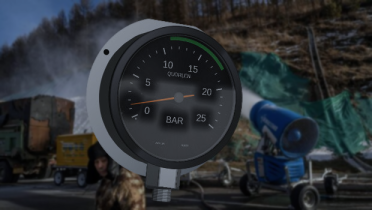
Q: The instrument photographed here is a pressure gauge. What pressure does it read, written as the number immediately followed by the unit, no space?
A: 1.5bar
